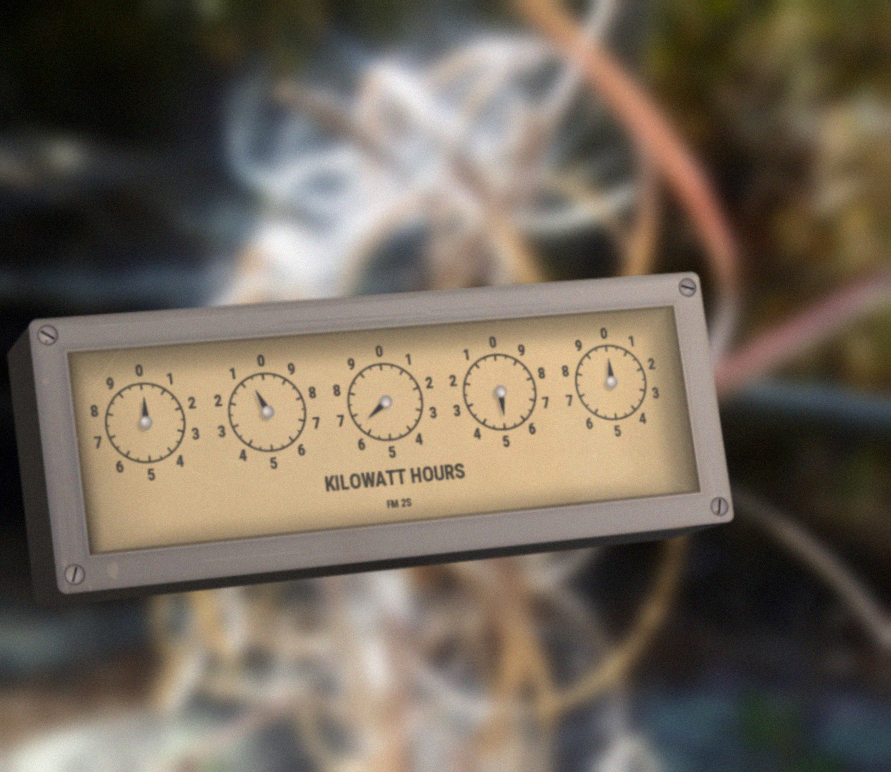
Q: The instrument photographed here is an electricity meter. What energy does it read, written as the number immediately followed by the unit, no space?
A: 650kWh
